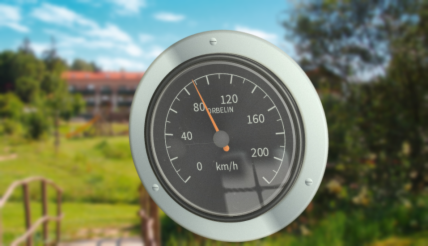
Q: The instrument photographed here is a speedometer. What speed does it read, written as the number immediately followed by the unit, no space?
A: 90km/h
